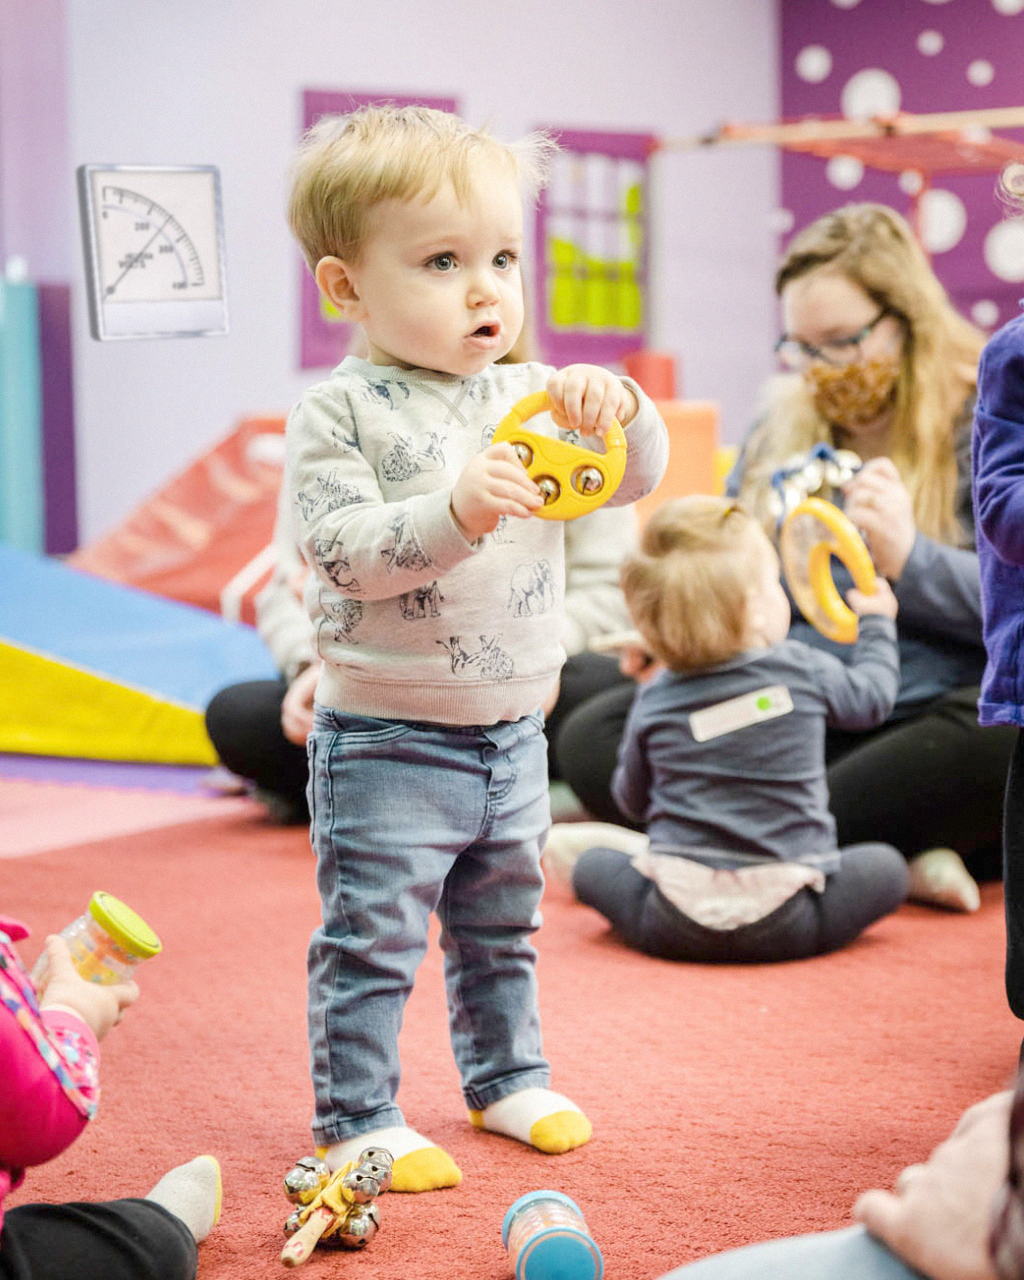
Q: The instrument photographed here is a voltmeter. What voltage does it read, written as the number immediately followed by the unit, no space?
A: 250V
